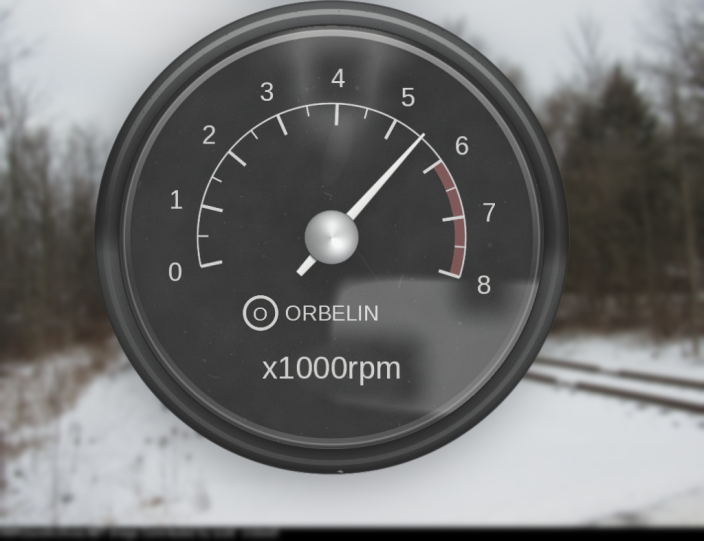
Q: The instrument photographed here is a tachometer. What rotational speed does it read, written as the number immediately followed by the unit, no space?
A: 5500rpm
